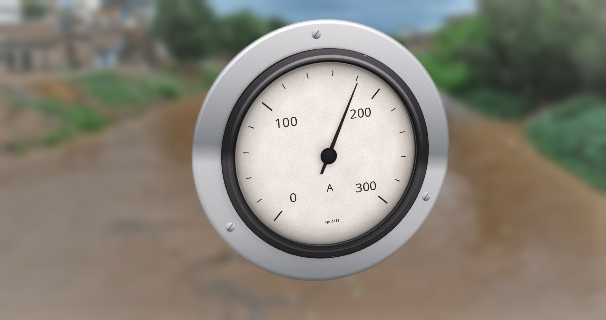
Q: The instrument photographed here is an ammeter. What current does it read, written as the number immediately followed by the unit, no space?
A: 180A
